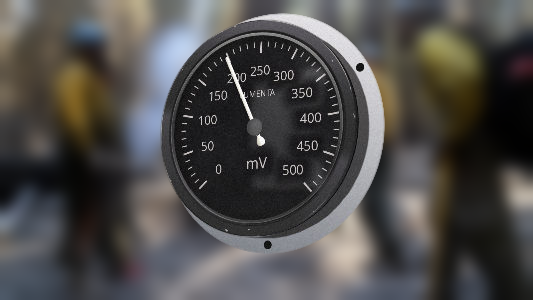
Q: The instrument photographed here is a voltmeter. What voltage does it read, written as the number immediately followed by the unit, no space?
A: 200mV
